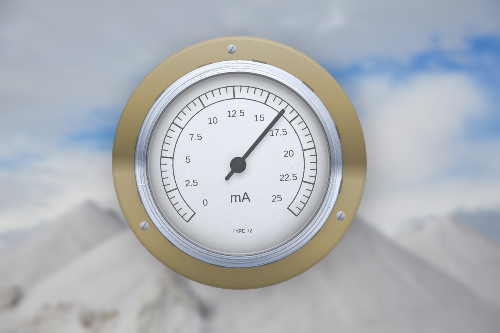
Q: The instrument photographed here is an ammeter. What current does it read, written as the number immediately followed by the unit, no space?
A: 16.5mA
